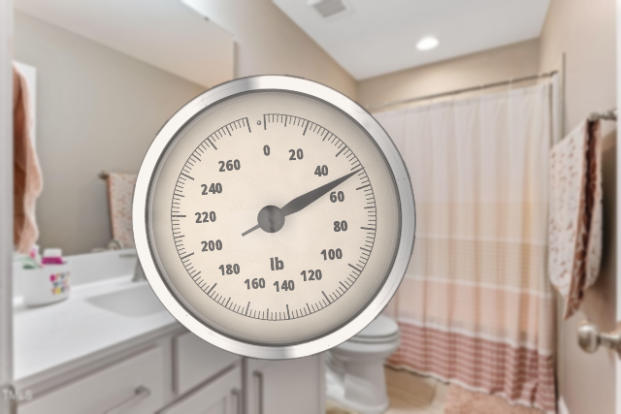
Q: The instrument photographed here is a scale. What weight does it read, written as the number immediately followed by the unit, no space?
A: 52lb
